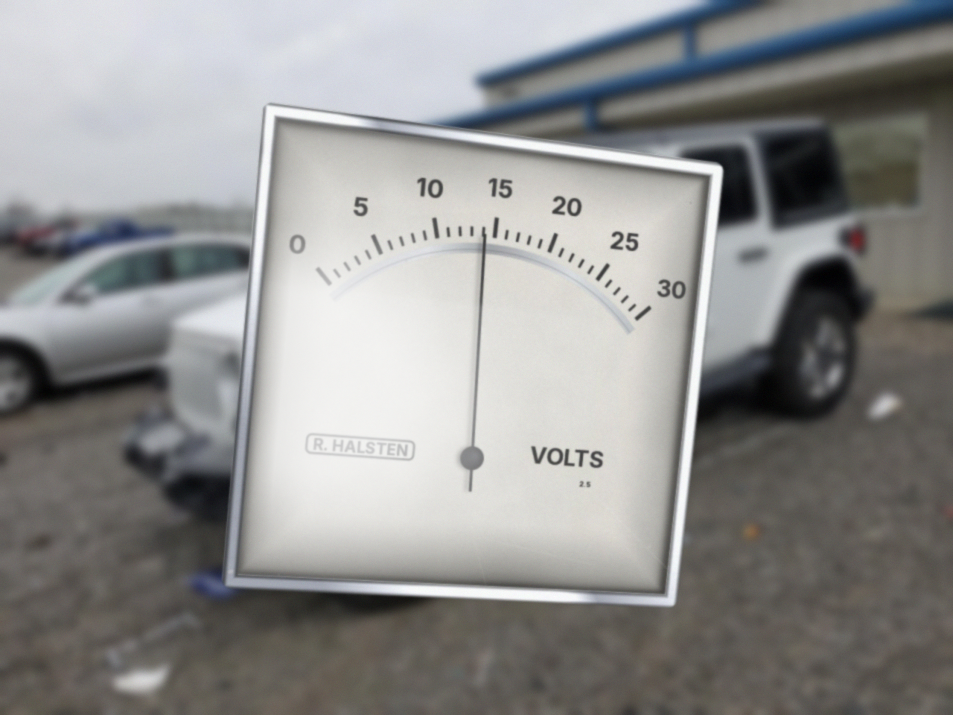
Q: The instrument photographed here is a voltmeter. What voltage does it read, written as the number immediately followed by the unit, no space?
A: 14V
